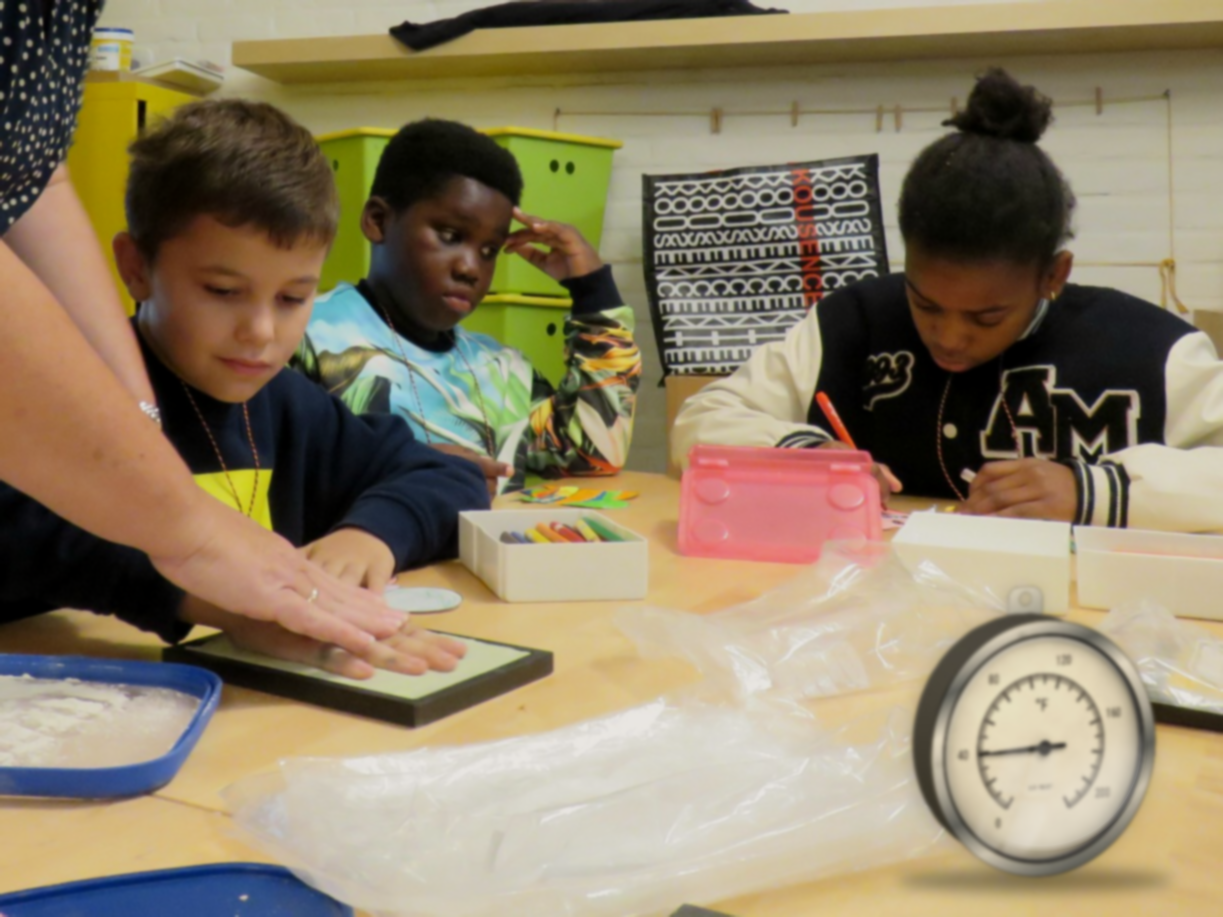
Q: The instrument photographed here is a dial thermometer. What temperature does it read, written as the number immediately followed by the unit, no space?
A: 40°F
